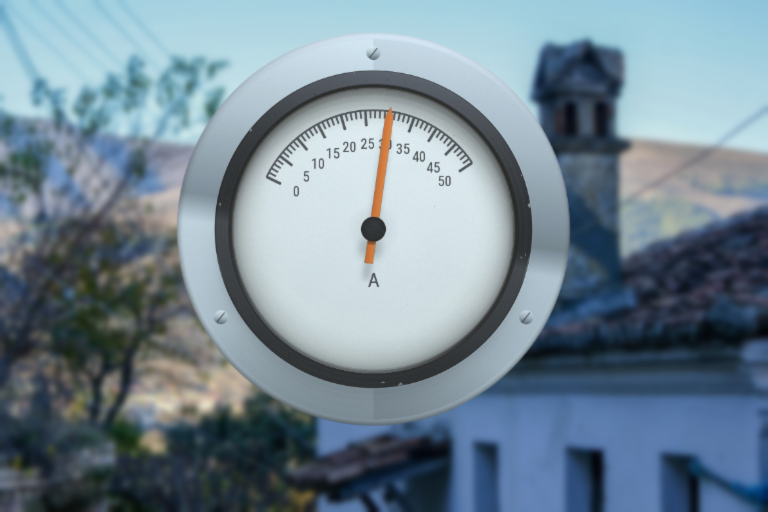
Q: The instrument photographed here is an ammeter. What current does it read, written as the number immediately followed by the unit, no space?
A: 30A
